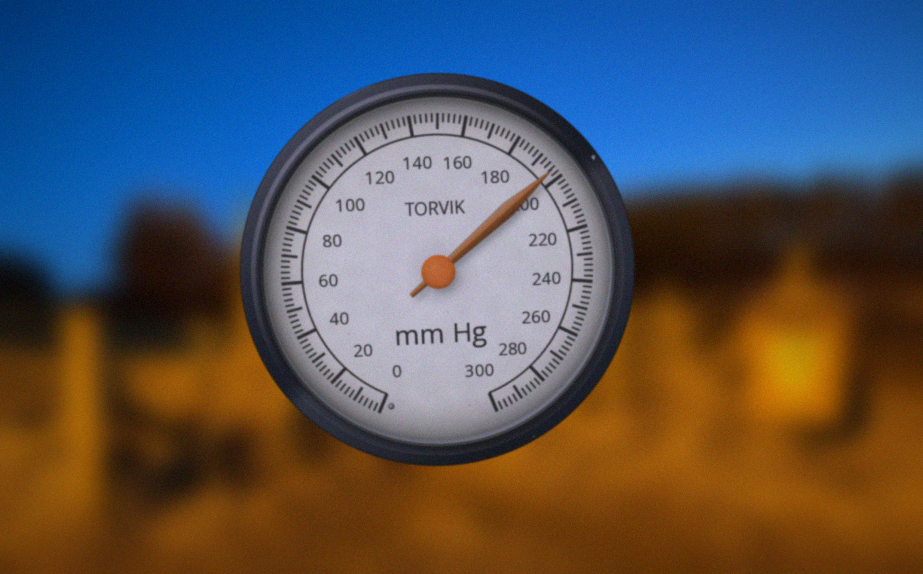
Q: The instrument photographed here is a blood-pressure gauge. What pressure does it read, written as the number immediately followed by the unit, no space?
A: 196mmHg
